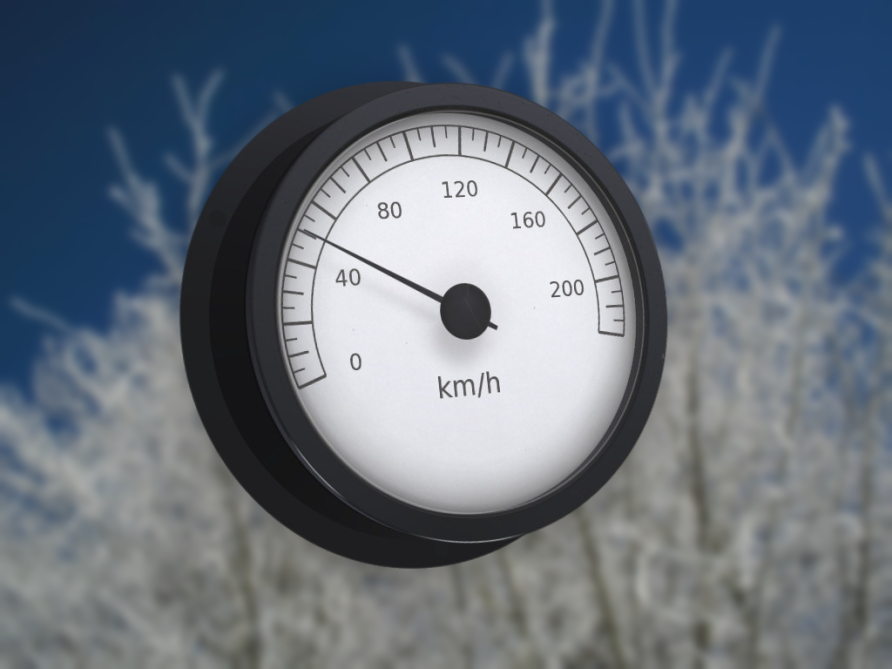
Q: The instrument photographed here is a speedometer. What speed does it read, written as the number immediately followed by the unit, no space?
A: 50km/h
